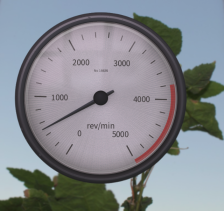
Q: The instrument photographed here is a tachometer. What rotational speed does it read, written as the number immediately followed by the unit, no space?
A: 500rpm
